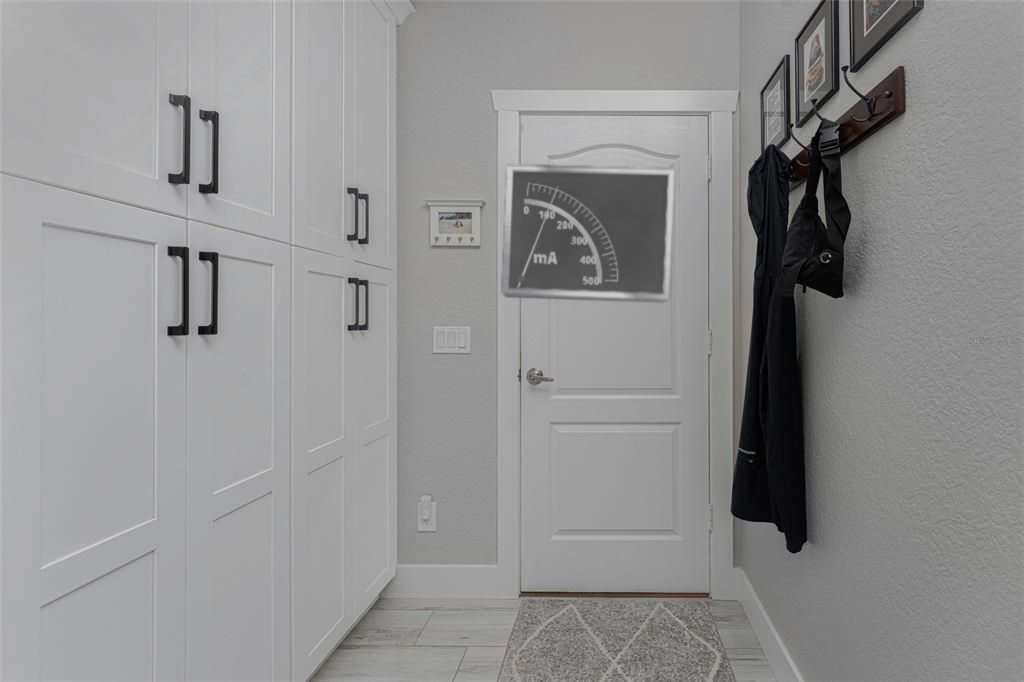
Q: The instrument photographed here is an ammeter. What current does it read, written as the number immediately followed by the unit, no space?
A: 100mA
